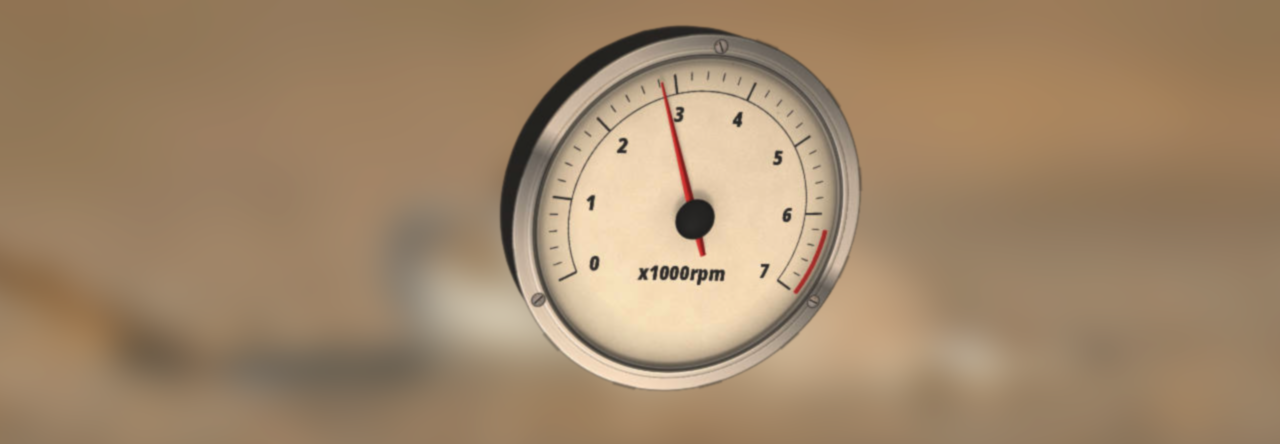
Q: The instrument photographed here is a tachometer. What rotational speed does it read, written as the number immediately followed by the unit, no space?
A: 2800rpm
